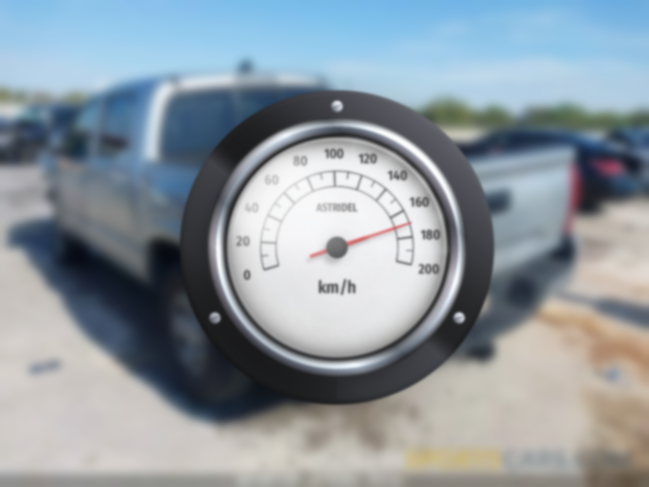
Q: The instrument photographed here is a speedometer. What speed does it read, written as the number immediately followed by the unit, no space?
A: 170km/h
